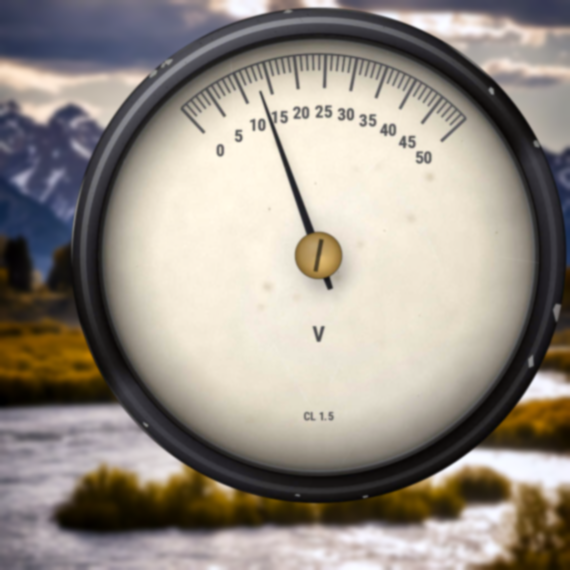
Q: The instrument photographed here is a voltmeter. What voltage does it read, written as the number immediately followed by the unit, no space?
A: 13V
